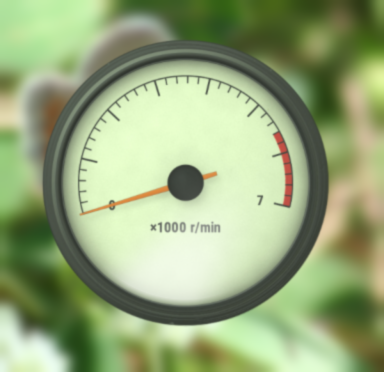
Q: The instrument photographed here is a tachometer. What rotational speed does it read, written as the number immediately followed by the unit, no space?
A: 0rpm
